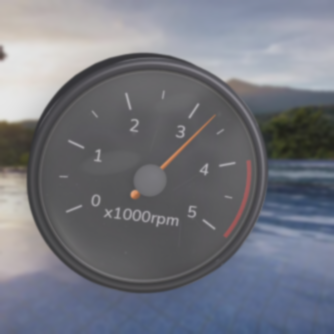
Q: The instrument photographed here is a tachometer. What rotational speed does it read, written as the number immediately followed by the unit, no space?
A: 3250rpm
